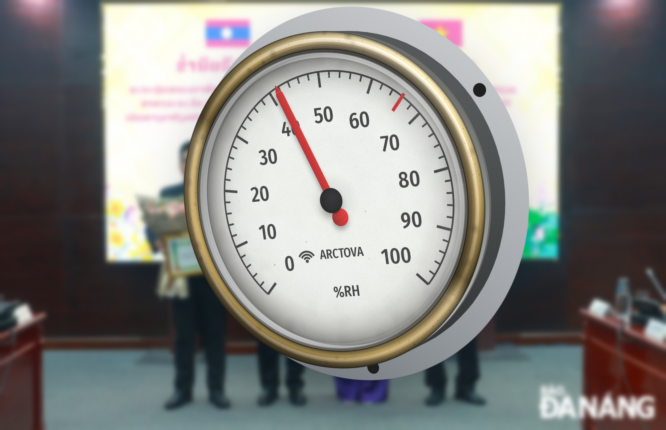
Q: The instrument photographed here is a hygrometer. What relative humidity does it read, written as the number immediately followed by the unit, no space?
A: 42%
